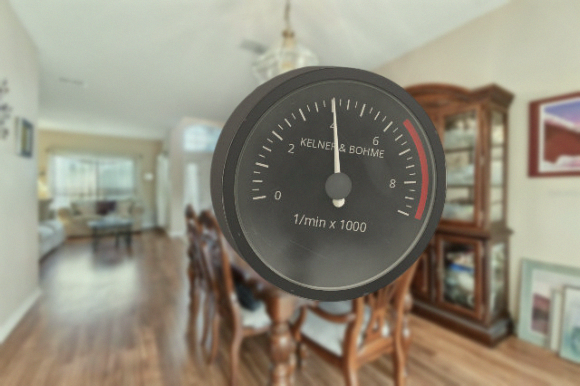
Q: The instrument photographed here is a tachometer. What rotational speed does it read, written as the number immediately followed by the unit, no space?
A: 4000rpm
